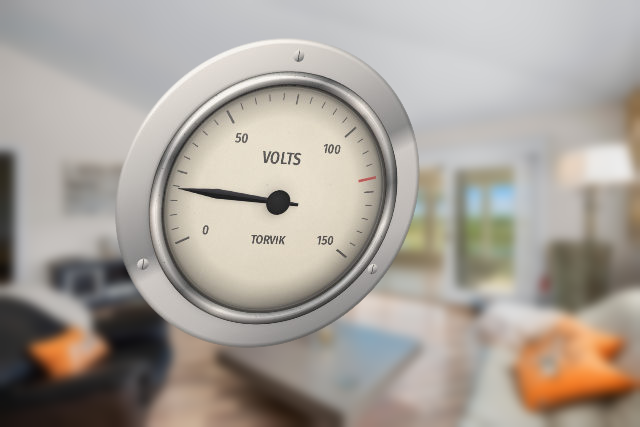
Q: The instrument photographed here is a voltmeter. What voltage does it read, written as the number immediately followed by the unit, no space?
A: 20V
